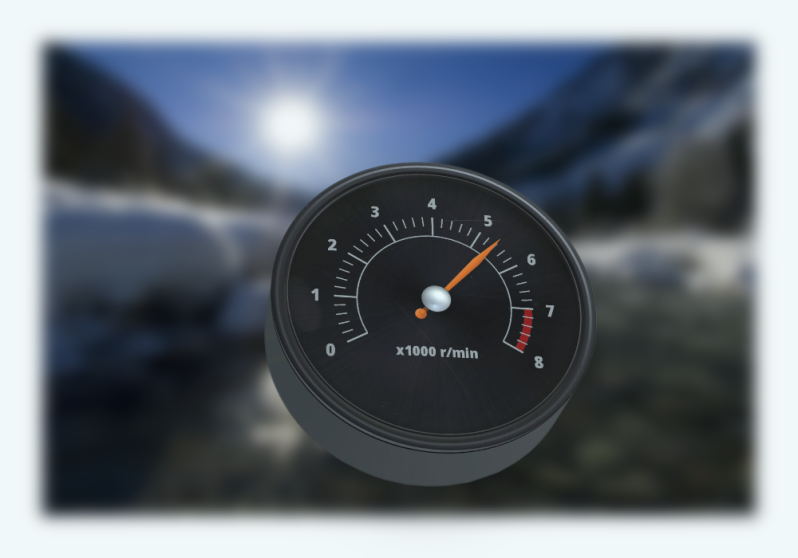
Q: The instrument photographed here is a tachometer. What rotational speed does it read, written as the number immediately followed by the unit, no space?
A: 5400rpm
